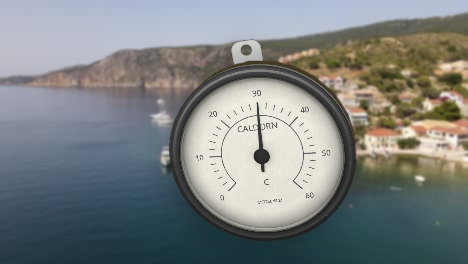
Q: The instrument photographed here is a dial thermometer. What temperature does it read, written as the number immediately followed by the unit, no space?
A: 30°C
